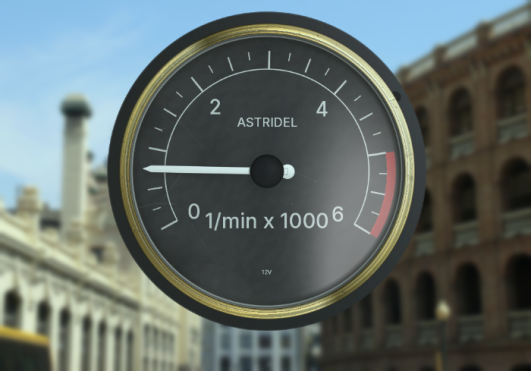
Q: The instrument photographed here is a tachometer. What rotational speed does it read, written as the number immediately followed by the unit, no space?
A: 750rpm
